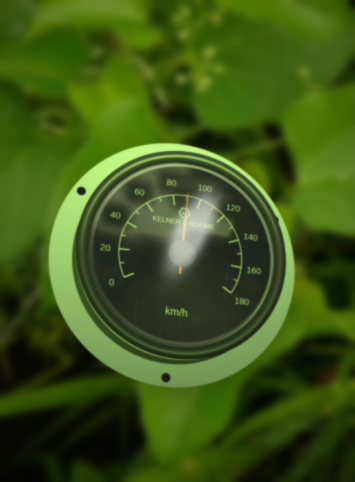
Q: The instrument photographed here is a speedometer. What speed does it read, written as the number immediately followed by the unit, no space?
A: 90km/h
